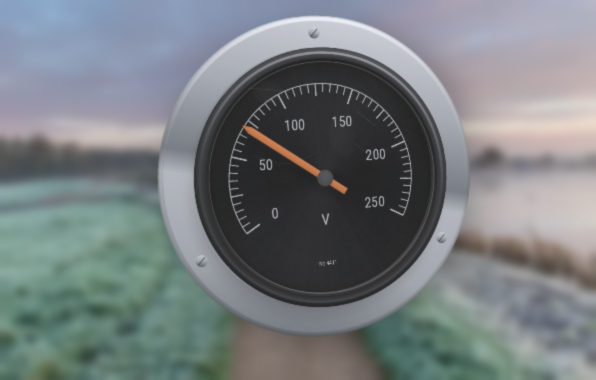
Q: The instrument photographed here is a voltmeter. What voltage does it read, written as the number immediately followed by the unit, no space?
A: 70V
